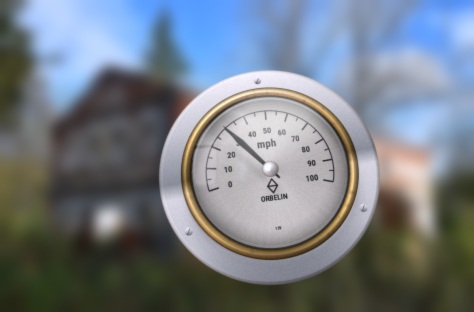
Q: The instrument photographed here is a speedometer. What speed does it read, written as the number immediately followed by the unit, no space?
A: 30mph
